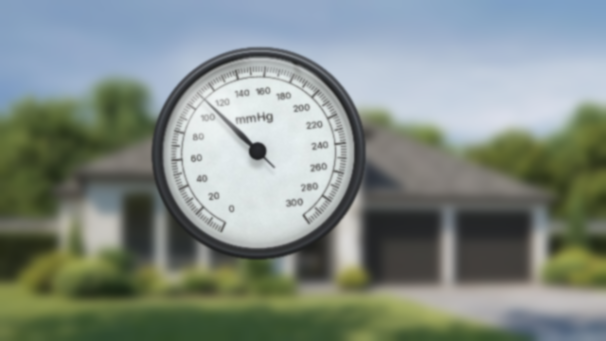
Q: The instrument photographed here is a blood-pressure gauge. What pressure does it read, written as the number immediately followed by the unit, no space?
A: 110mmHg
